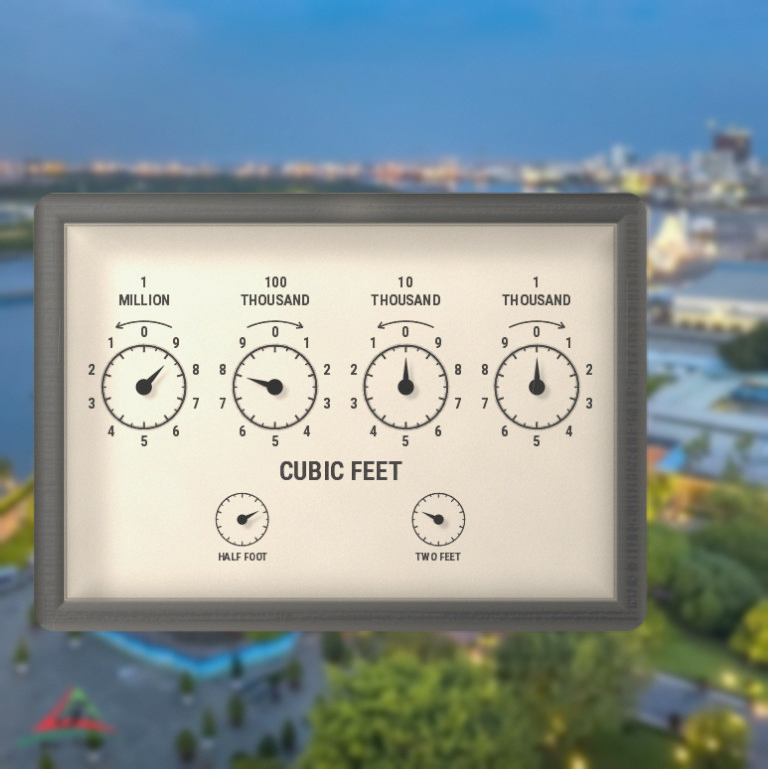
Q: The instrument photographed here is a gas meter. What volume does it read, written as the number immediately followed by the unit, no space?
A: 880000ft³
